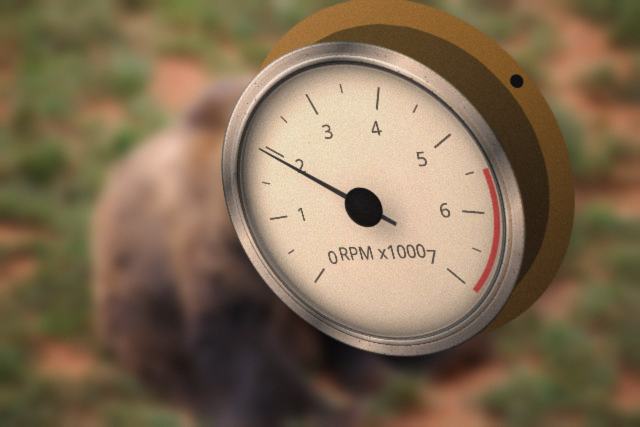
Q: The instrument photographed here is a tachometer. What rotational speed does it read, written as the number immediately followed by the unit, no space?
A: 2000rpm
